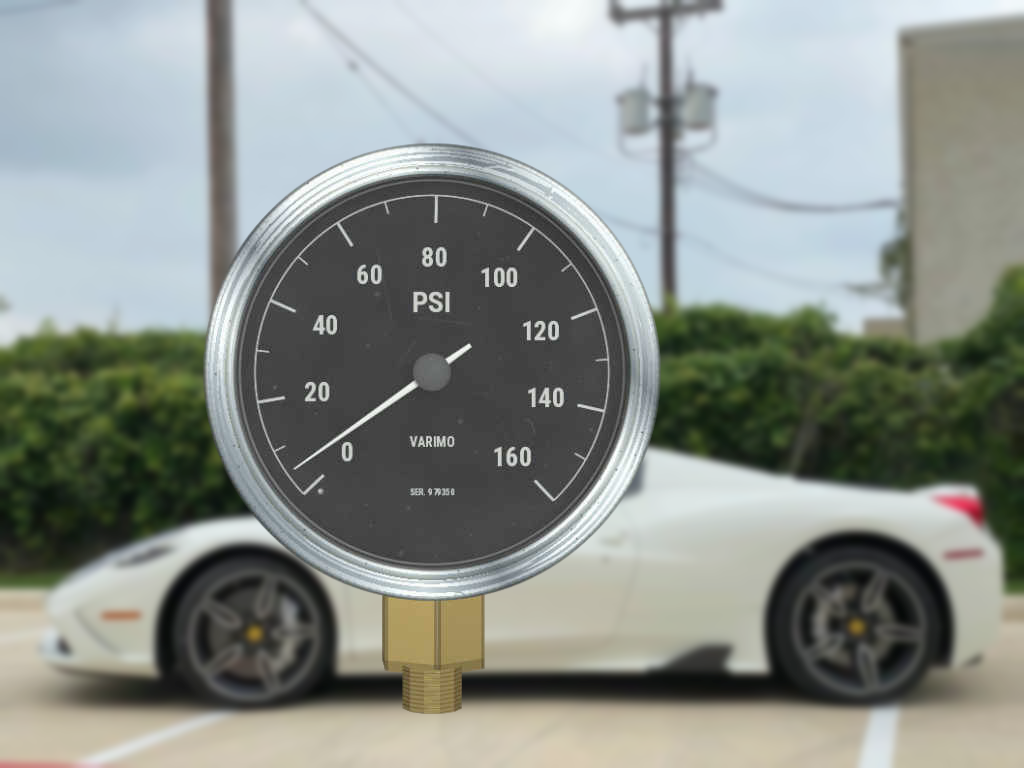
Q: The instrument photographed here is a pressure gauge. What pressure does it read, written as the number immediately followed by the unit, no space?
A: 5psi
